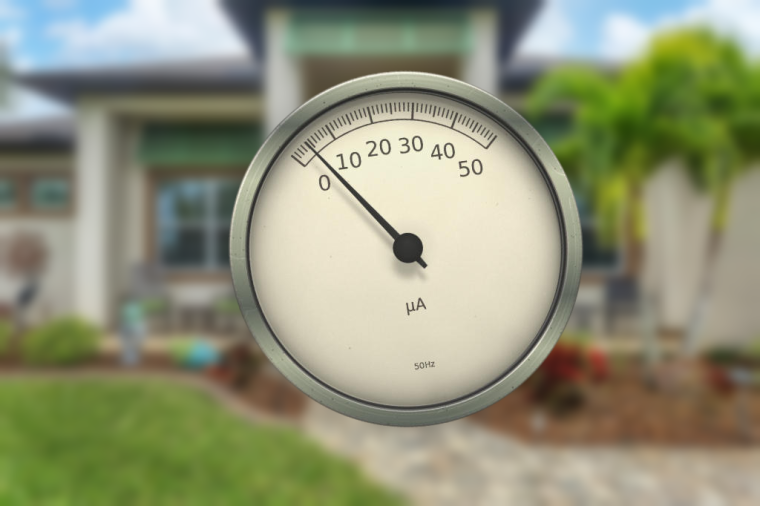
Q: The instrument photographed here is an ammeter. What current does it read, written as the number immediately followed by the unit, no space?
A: 4µA
